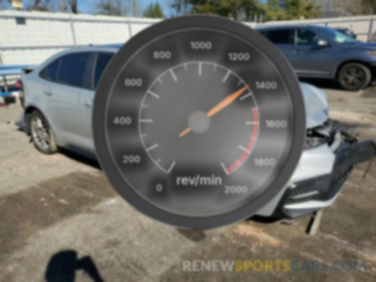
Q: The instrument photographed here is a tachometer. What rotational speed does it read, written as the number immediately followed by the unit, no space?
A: 1350rpm
